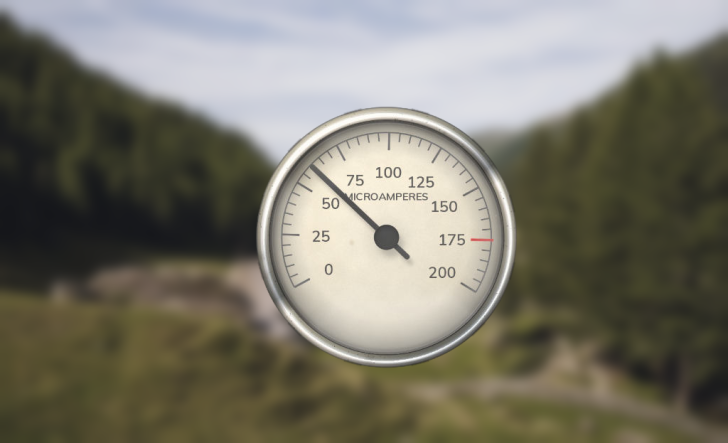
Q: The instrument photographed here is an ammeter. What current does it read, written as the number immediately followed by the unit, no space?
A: 60µA
